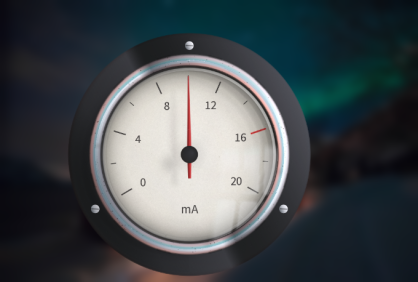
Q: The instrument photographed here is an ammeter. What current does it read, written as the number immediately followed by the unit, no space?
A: 10mA
